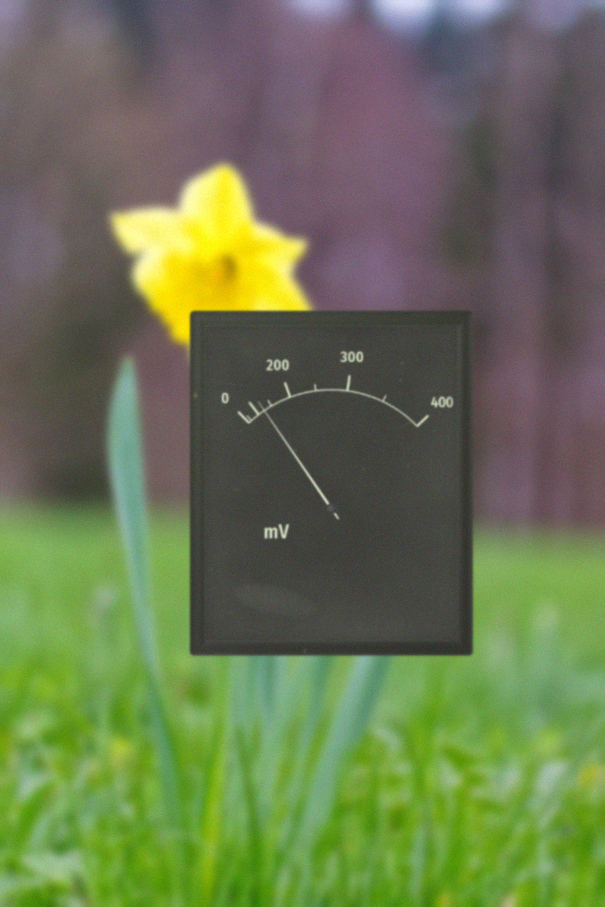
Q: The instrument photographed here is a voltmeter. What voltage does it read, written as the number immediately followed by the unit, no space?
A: 125mV
